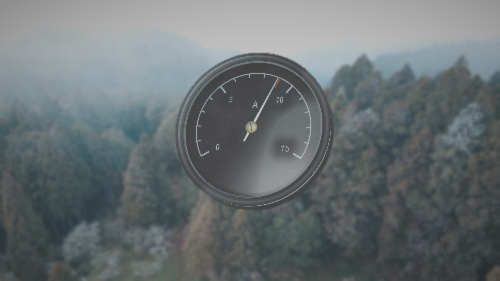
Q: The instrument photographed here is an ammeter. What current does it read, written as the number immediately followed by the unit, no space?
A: 9A
